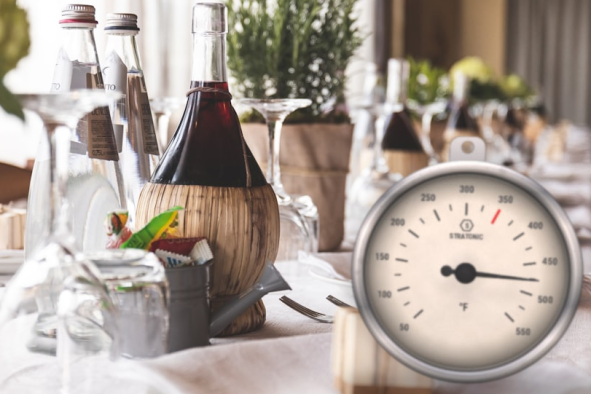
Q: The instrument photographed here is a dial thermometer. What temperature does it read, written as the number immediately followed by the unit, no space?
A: 475°F
